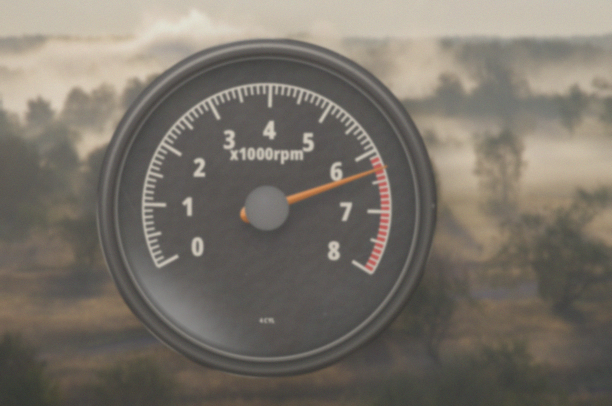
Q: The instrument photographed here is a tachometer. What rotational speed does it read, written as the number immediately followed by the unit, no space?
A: 6300rpm
